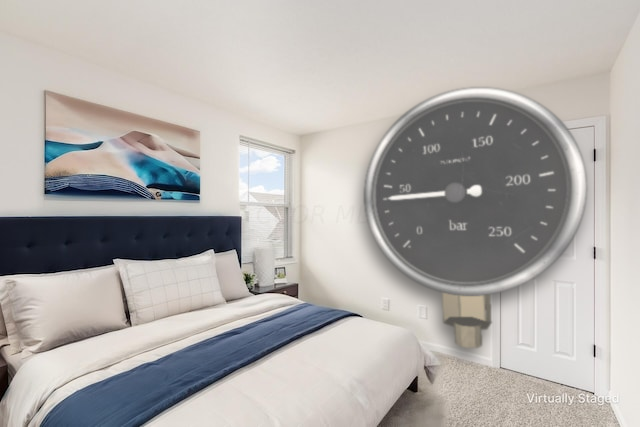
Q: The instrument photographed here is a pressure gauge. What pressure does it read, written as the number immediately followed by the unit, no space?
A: 40bar
